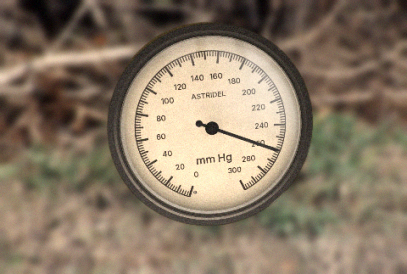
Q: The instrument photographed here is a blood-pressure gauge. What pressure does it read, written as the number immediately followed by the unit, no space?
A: 260mmHg
